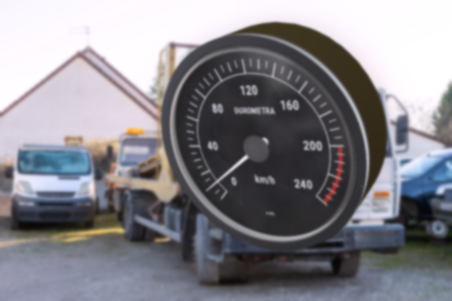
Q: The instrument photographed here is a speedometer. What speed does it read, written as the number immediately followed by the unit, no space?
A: 10km/h
